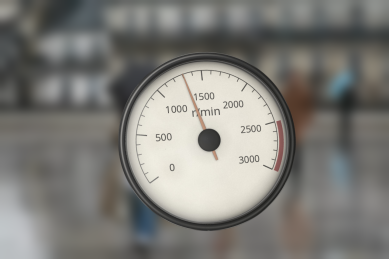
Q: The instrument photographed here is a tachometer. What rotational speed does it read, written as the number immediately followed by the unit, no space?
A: 1300rpm
